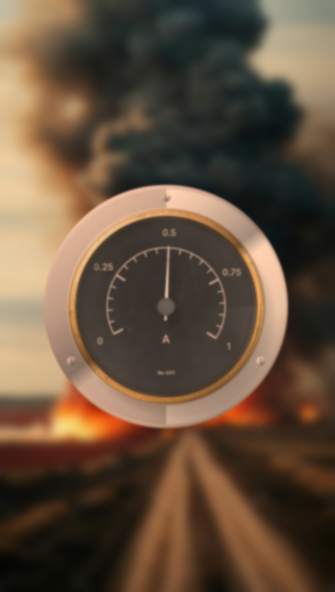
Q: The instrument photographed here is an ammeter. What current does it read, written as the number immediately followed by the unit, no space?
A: 0.5A
